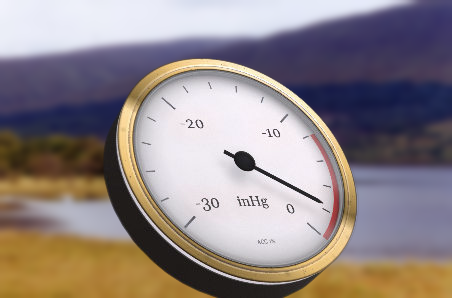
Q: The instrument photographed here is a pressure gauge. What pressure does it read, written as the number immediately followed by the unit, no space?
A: -2inHg
